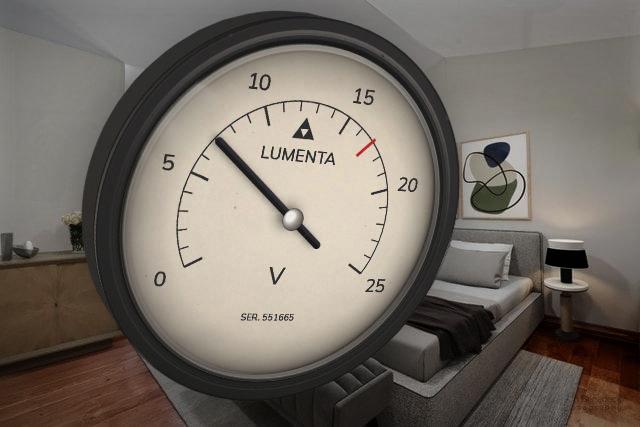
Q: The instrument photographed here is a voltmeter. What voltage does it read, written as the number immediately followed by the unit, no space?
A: 7V
